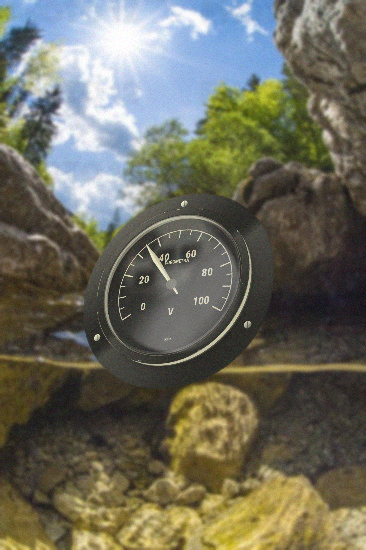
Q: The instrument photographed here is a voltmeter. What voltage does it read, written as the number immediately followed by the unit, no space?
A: 35V
